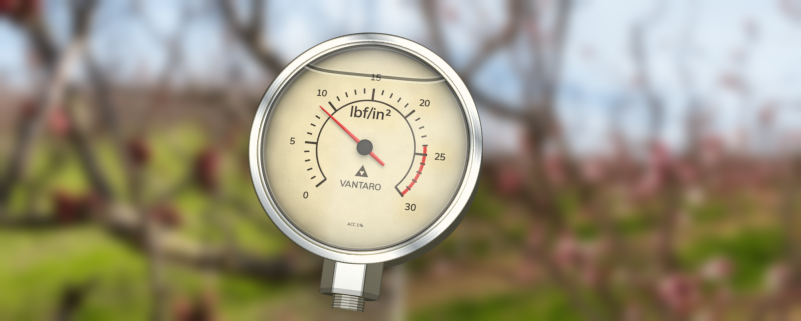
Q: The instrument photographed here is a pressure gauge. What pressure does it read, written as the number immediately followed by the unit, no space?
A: 9psi
